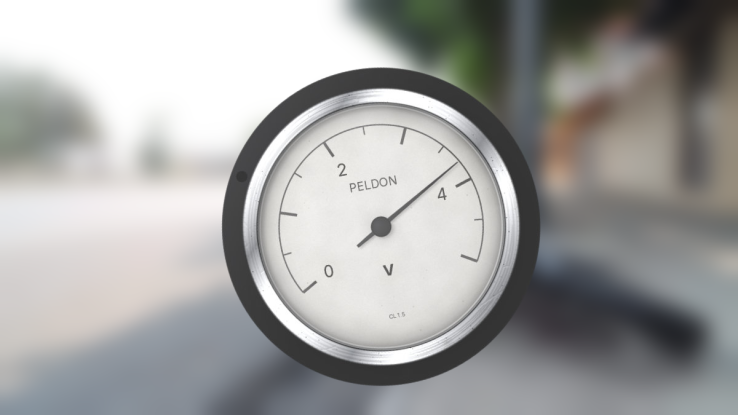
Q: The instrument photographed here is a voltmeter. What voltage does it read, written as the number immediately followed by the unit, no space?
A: 3.75V
